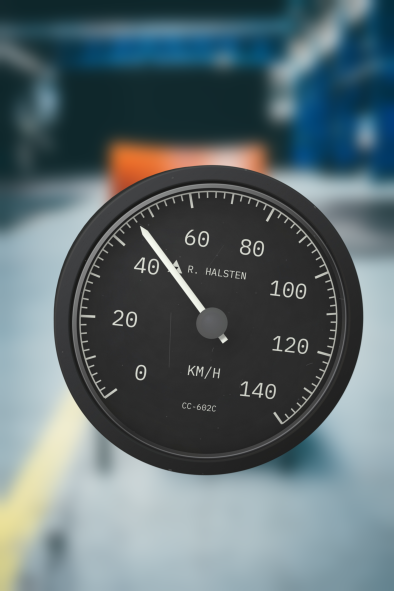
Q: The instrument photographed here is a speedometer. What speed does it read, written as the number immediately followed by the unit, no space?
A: 46km/h
